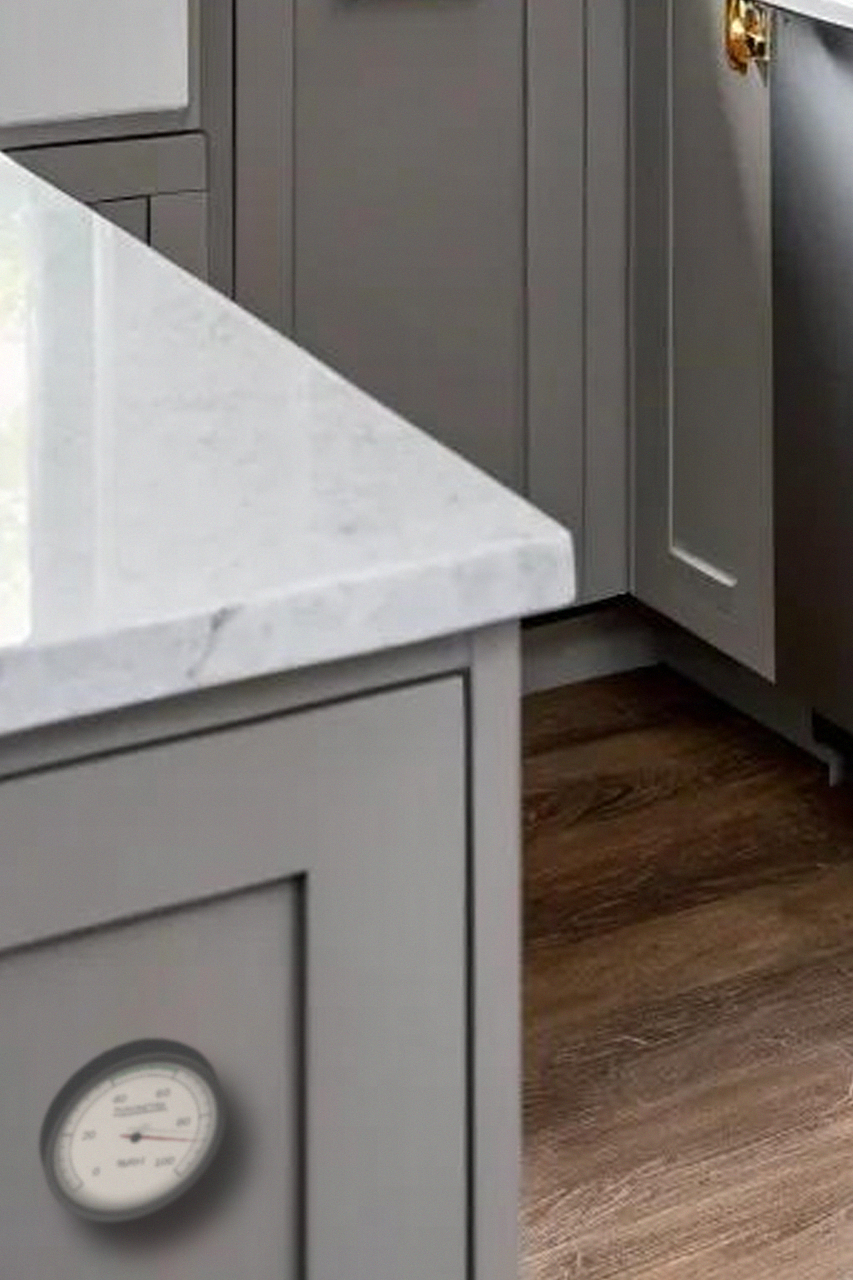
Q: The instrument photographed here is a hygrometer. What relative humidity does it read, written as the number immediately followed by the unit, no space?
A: 88%
